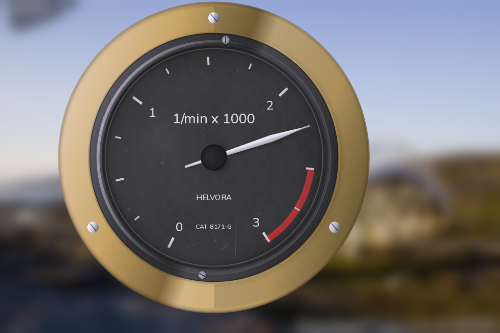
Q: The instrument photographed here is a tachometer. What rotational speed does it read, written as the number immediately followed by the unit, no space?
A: 2250rpm
